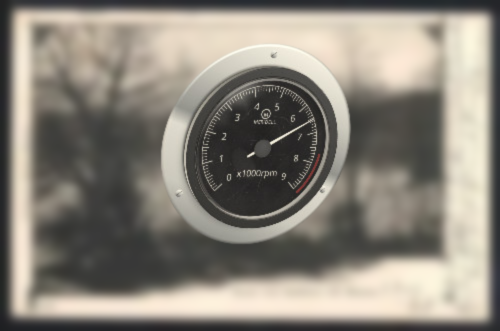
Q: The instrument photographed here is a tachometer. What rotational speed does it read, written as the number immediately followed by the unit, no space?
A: 6500rpm
